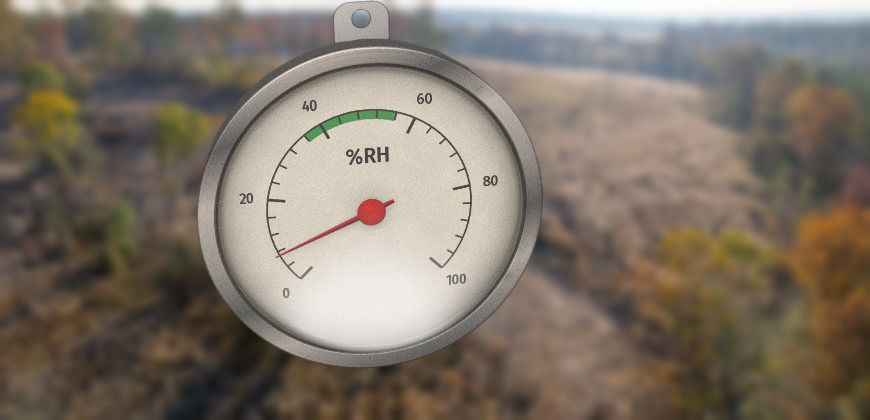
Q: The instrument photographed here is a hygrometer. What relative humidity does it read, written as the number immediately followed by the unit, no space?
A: 8%
